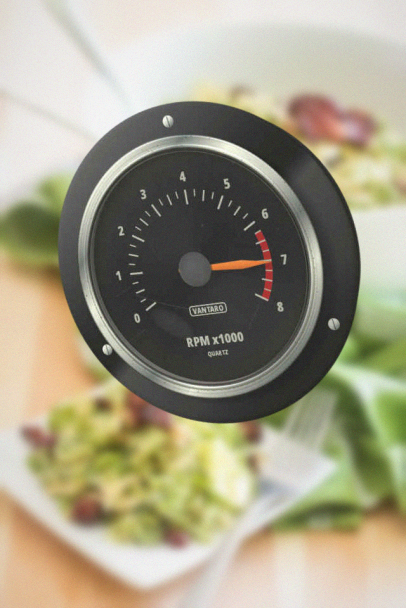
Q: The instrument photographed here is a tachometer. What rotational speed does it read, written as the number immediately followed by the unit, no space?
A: 7000rpm
